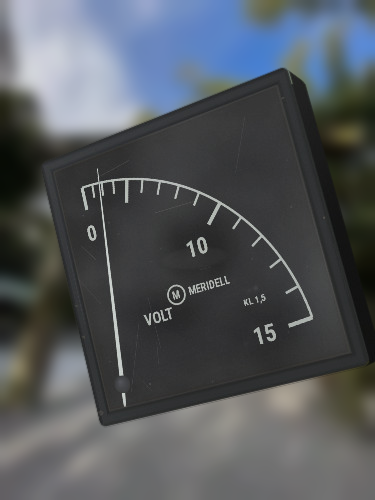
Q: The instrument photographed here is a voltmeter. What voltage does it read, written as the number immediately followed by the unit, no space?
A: 3V
